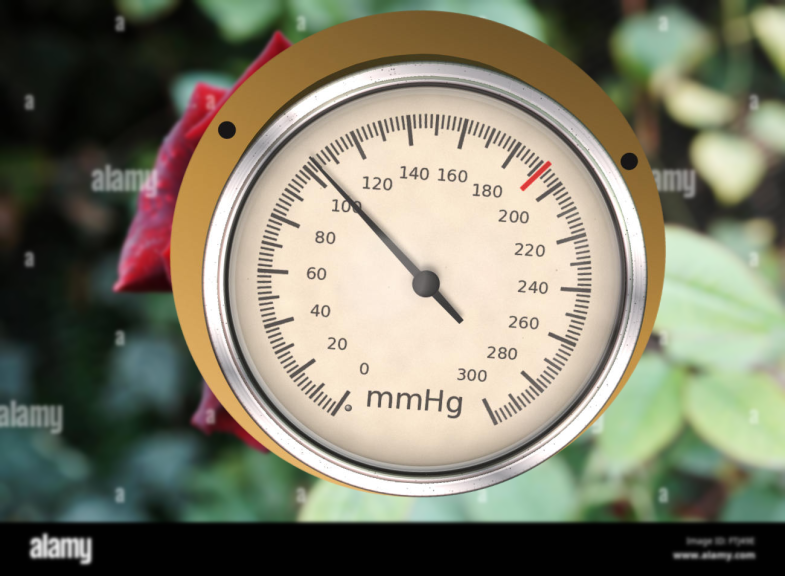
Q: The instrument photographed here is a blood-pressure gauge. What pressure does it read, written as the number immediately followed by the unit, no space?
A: 104mmHg
